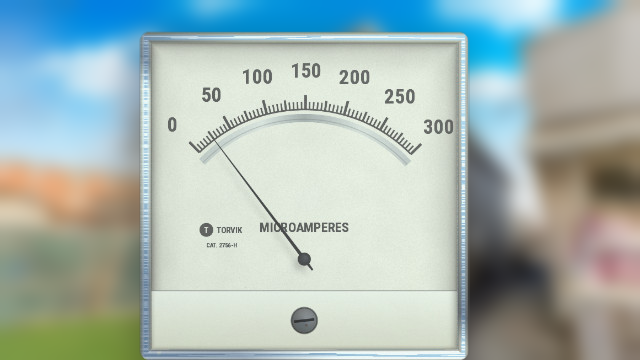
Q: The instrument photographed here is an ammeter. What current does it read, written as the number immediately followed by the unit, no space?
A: 25µA
